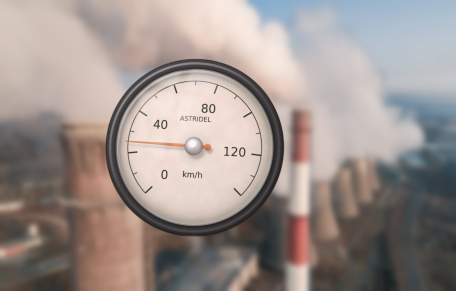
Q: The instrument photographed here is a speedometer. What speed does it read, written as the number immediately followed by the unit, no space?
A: 25km/h
